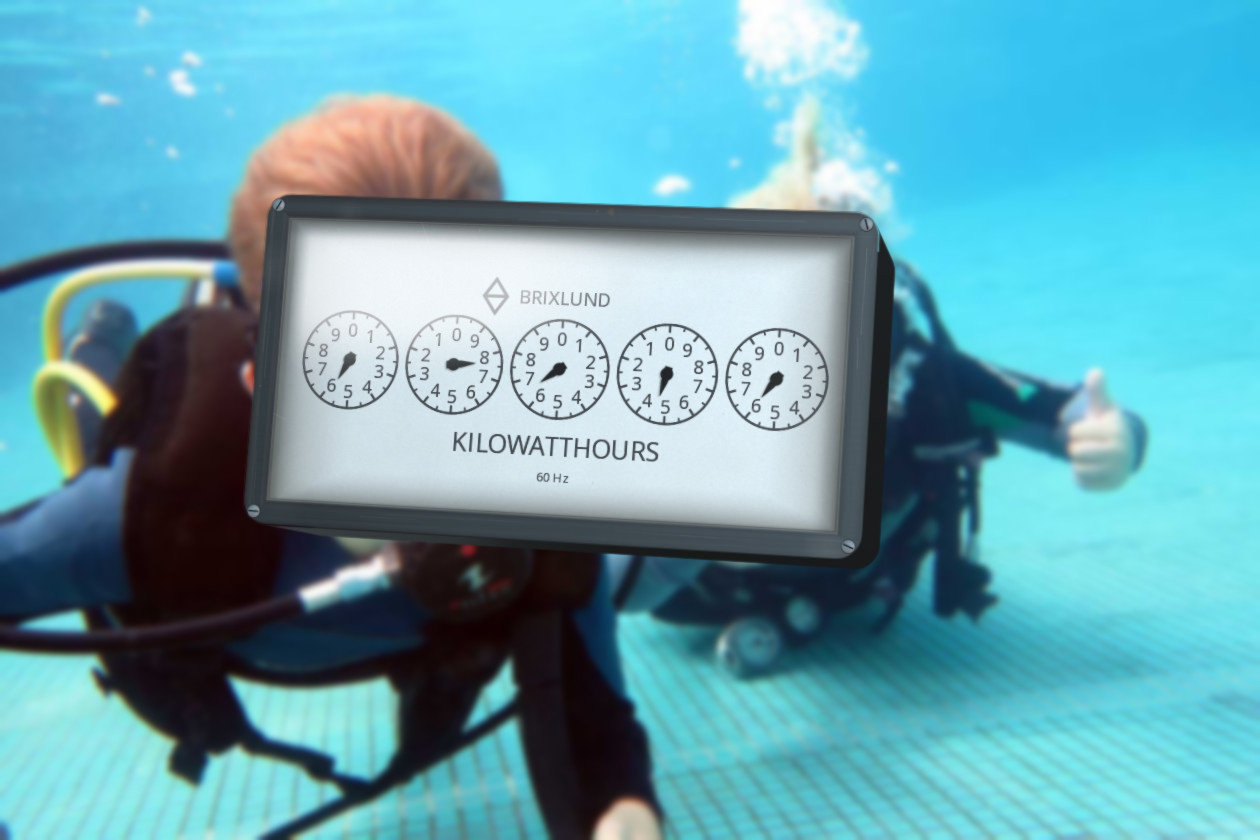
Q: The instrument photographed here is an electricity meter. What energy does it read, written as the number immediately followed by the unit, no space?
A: 57646kWh
